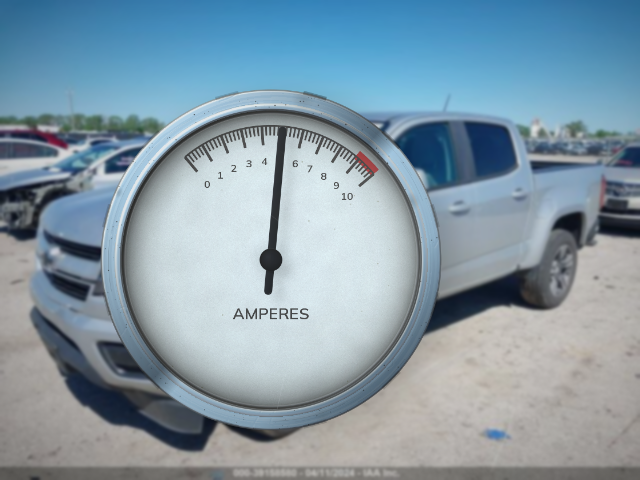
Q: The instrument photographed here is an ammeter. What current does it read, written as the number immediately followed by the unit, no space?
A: 5A
